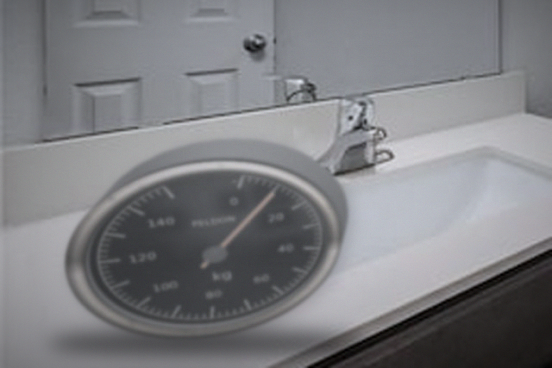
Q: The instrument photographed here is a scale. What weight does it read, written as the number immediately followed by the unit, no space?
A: 10kg
